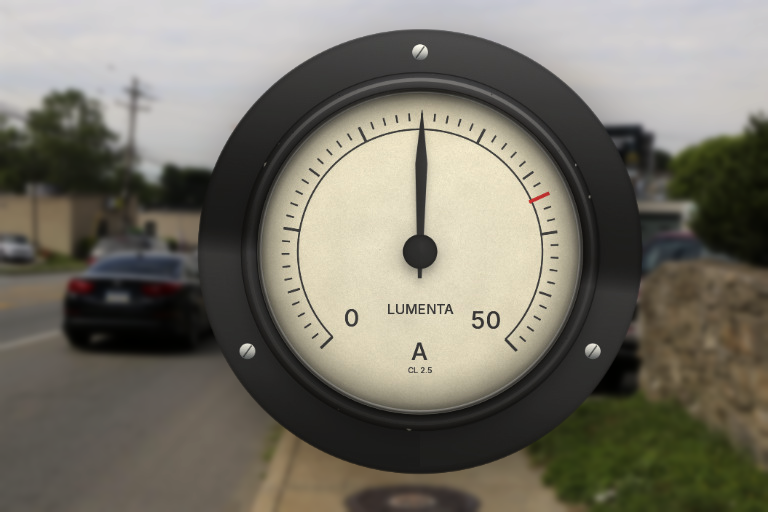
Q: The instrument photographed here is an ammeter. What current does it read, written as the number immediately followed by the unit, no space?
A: 25A
